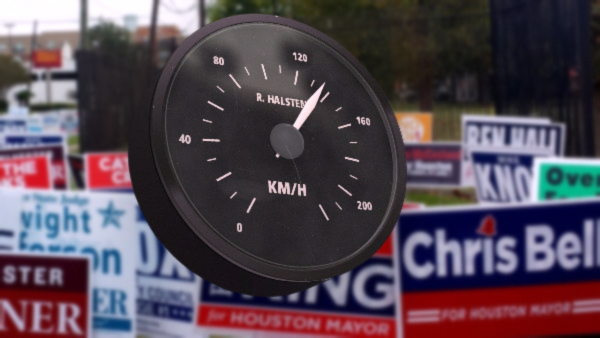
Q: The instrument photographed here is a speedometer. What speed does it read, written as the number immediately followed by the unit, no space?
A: 135km/h
